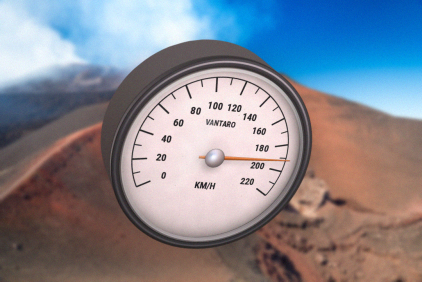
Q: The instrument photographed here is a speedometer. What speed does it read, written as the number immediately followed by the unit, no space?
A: 190km/h
